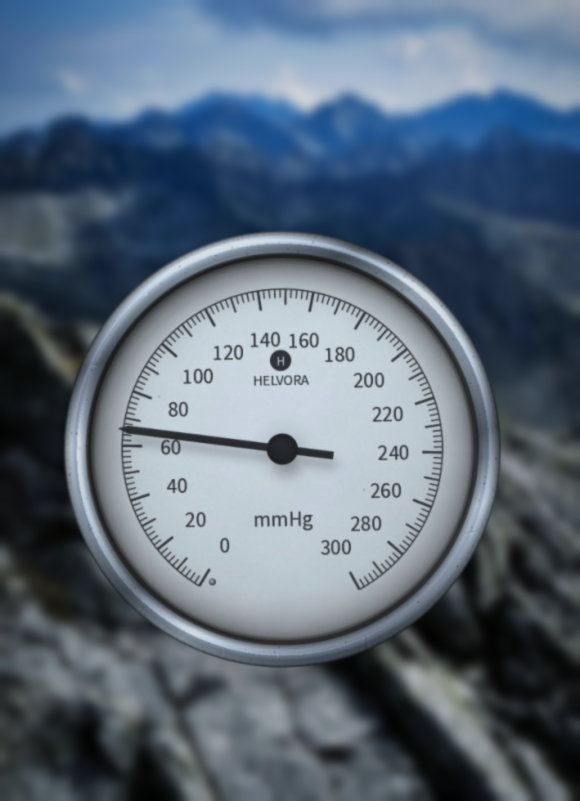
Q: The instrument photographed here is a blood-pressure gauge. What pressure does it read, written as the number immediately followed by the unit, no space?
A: 66mmHg
